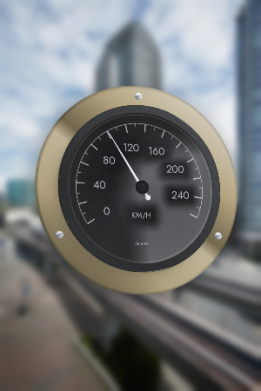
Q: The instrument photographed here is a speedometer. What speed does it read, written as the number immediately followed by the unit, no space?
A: 100km/h
